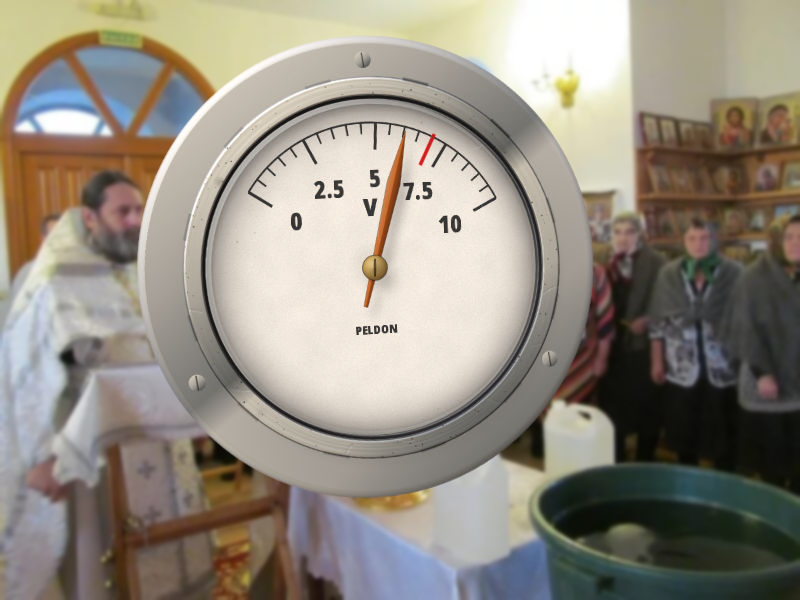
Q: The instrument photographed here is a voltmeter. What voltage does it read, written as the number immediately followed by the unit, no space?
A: 6V
